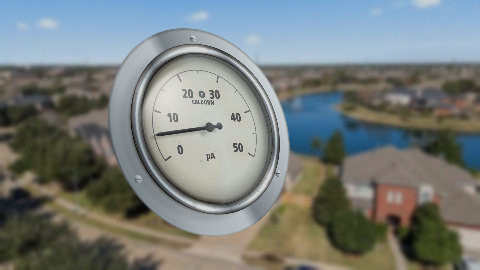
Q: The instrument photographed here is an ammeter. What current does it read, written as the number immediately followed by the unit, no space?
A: 5µA
